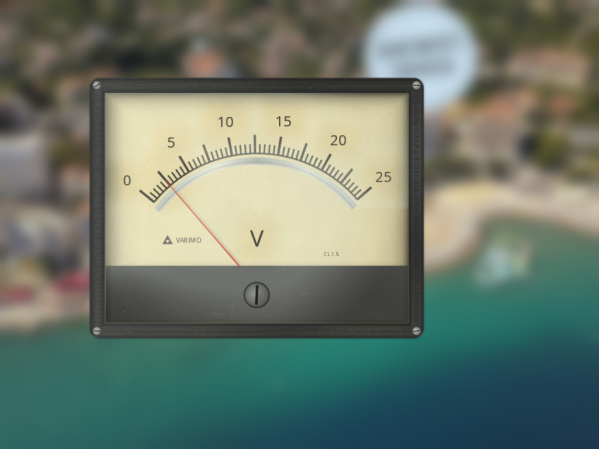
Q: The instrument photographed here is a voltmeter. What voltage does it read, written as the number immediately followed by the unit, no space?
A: 2.5V
